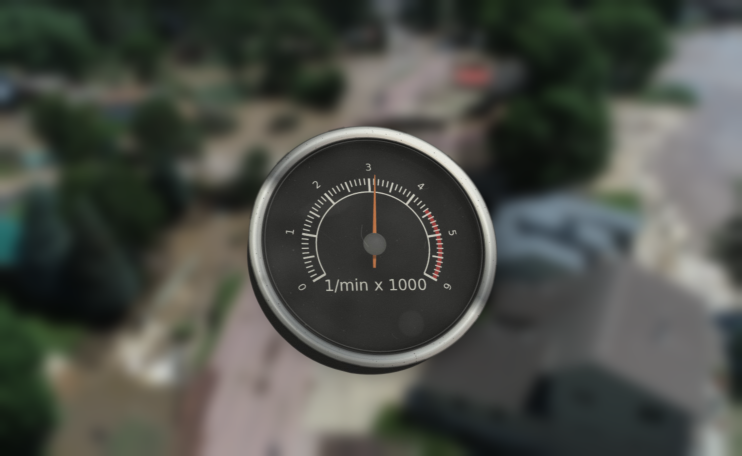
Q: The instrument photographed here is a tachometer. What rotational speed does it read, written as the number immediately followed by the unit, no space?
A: 3100rpm
